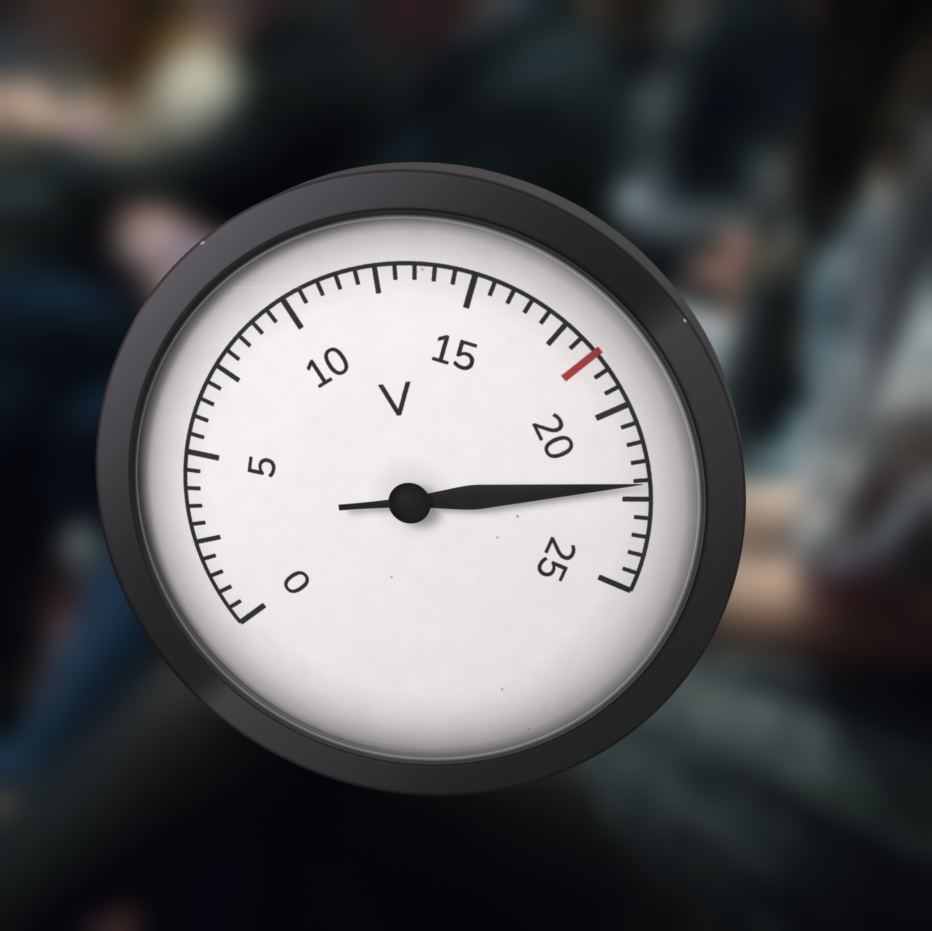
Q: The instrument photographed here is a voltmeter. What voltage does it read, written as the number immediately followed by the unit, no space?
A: 22V
